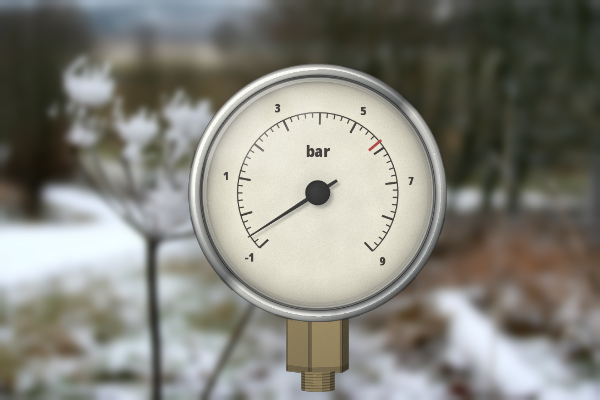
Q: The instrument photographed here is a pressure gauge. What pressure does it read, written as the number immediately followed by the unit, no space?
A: -0.6bar
